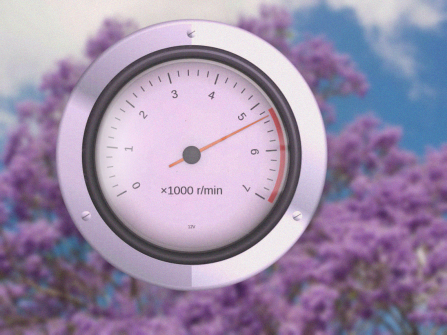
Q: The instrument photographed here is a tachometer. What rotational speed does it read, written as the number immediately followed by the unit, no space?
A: 5300rpm
